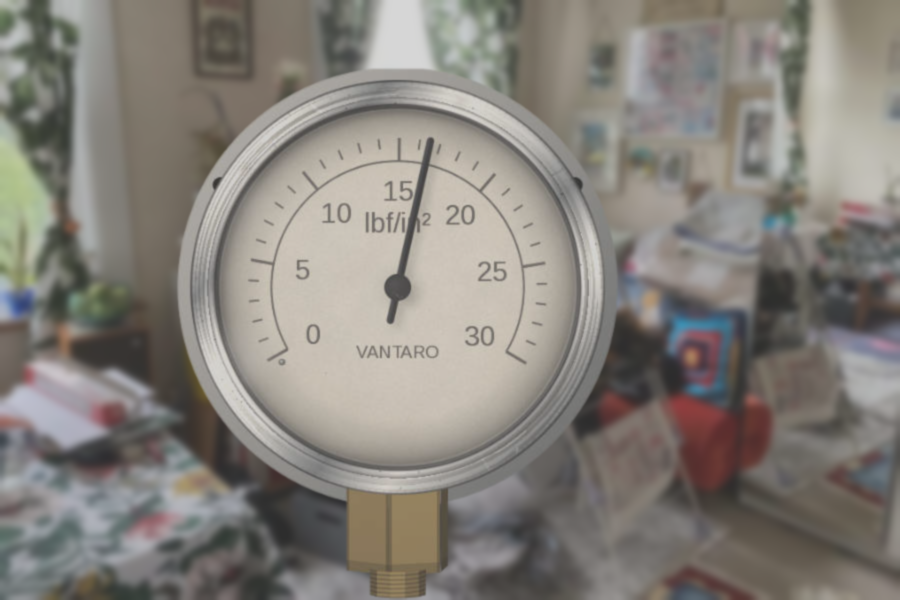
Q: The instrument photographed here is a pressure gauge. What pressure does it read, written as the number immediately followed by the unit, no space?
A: 16.5psi
